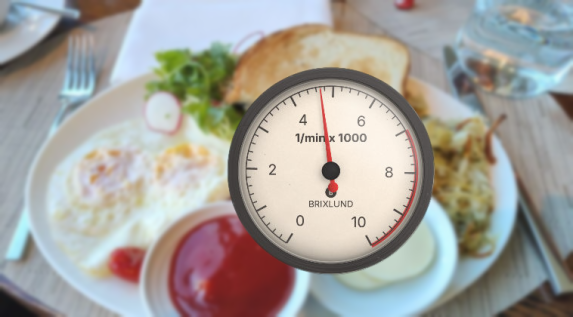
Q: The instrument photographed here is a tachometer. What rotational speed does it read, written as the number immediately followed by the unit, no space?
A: 4700rpm
